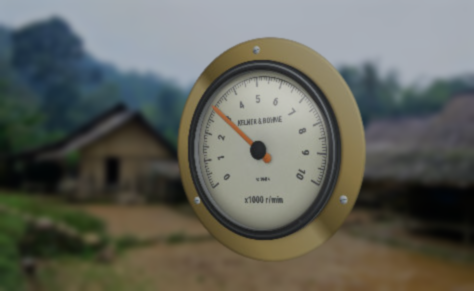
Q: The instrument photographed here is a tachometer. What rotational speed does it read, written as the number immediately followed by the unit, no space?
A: 3000rpm
